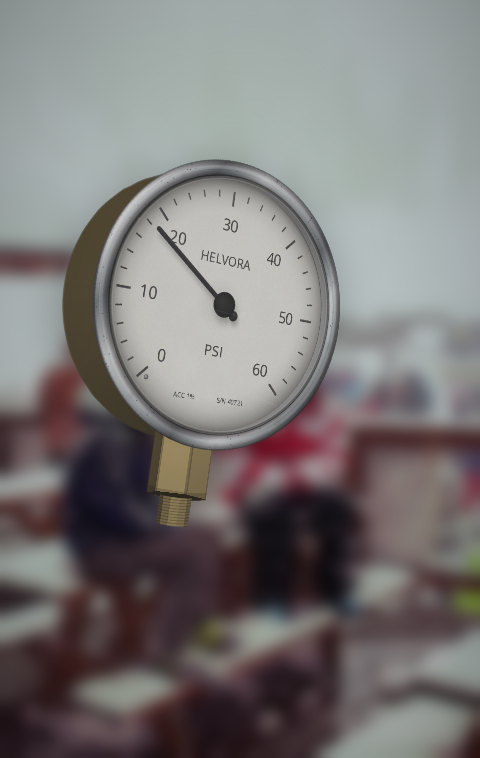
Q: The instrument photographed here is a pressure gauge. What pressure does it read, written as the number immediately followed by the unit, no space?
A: 18psi
